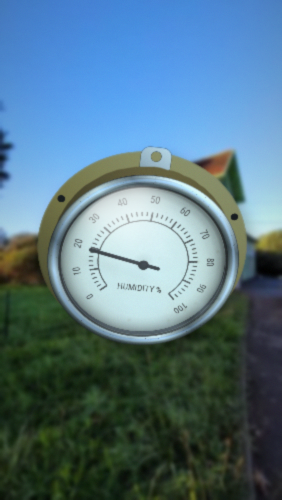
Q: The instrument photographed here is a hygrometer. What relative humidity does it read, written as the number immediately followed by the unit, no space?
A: 20%
